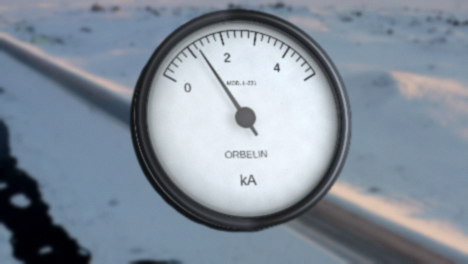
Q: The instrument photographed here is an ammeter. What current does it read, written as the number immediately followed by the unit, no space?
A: 1.2kA
